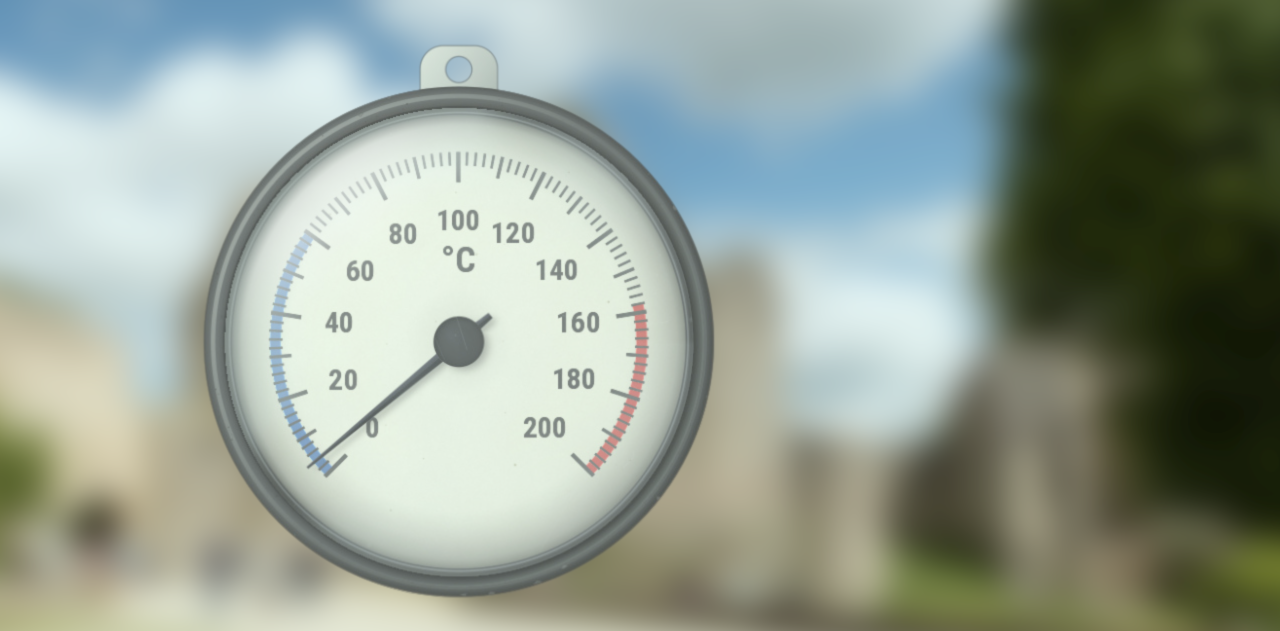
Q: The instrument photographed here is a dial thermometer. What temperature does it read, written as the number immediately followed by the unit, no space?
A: 4°C
